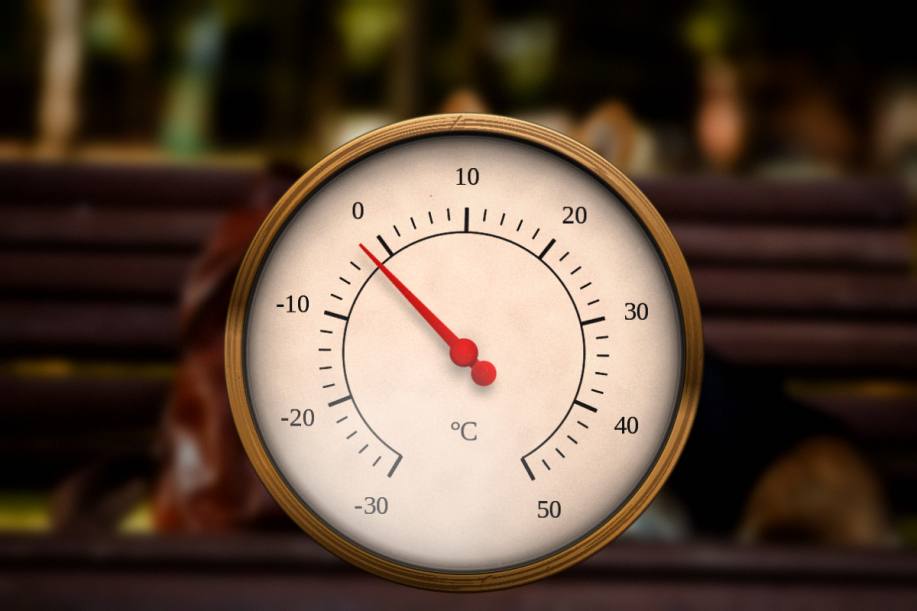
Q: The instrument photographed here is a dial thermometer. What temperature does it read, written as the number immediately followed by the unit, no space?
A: -2°C
